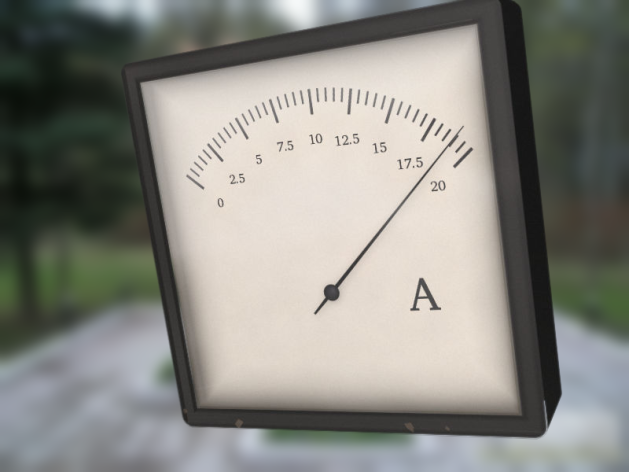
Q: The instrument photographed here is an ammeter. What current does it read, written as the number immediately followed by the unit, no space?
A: 19A
